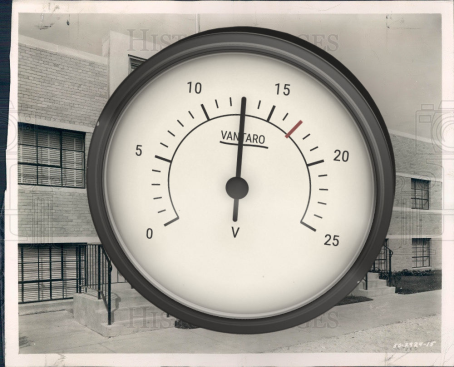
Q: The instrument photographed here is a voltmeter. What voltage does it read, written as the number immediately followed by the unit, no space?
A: 13V
